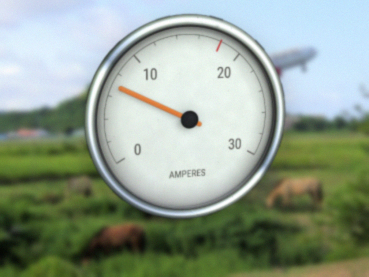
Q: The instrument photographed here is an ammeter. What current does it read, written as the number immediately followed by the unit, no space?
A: 7A
